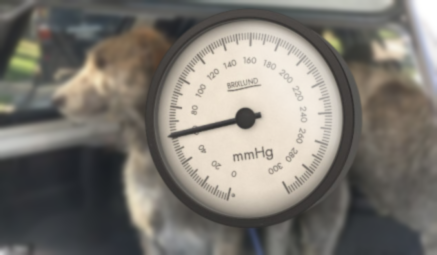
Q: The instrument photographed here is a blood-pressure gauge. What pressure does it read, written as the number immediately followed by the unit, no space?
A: 60mmHg
